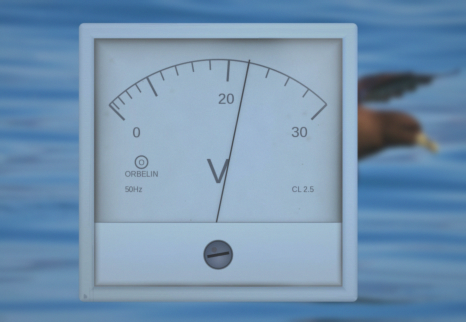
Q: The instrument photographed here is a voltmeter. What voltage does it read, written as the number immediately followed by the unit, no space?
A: 22V
